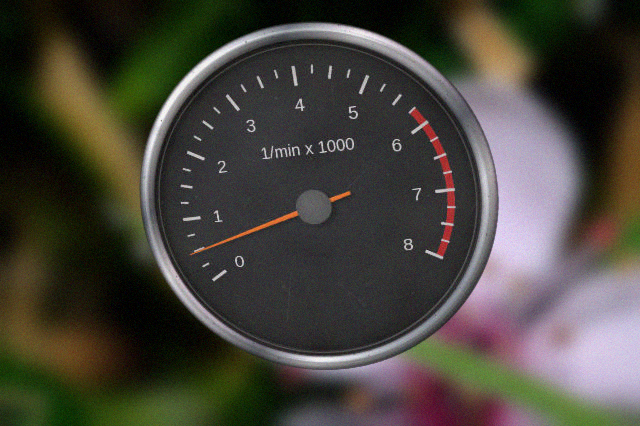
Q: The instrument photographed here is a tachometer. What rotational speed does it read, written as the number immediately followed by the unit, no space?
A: 500rpm
